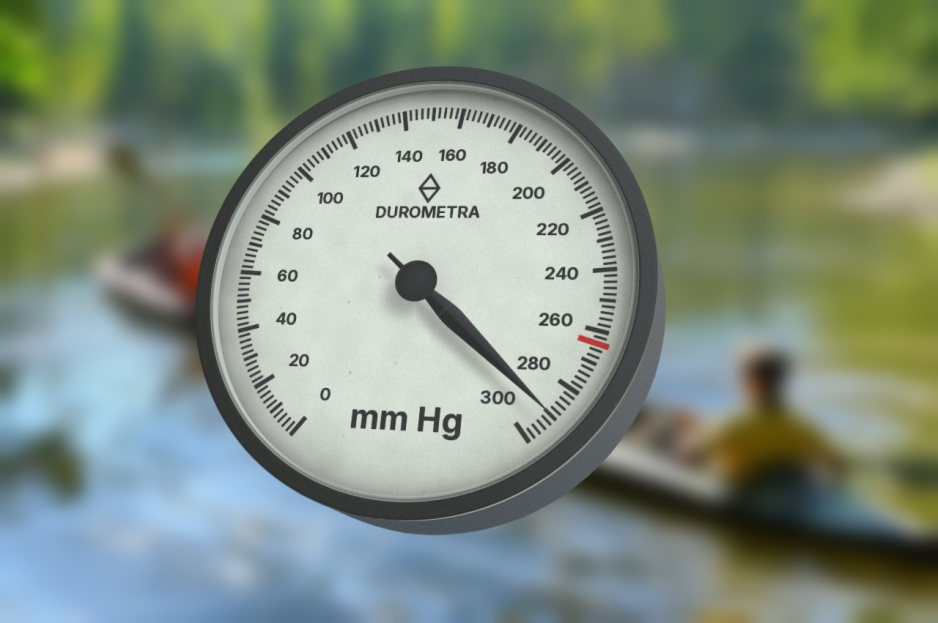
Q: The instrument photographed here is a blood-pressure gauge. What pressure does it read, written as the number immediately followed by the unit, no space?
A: 290mmHg
